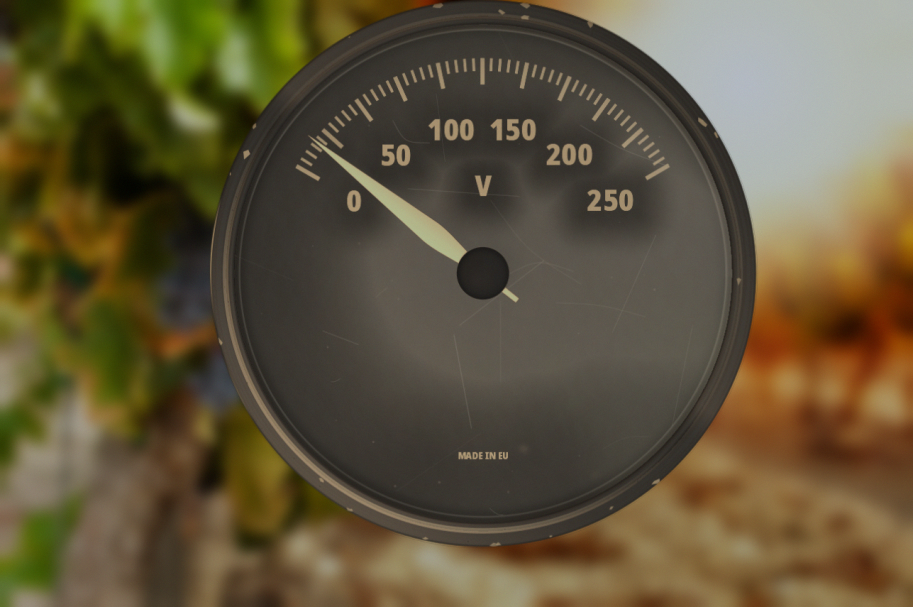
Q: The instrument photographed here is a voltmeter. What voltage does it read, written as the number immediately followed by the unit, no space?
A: 17.5V
